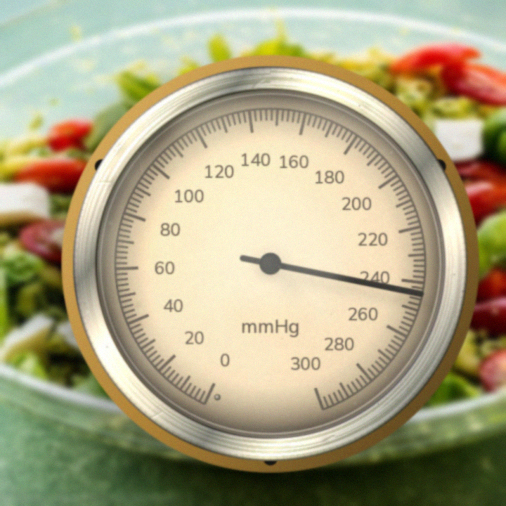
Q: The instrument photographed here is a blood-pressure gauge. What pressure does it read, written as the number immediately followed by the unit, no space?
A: 244mmHg
